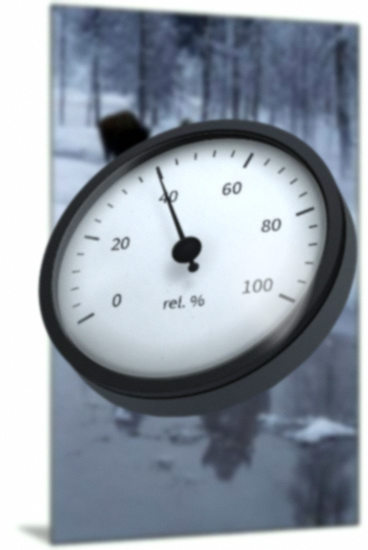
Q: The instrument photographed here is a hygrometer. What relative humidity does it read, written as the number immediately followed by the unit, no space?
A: 40%
